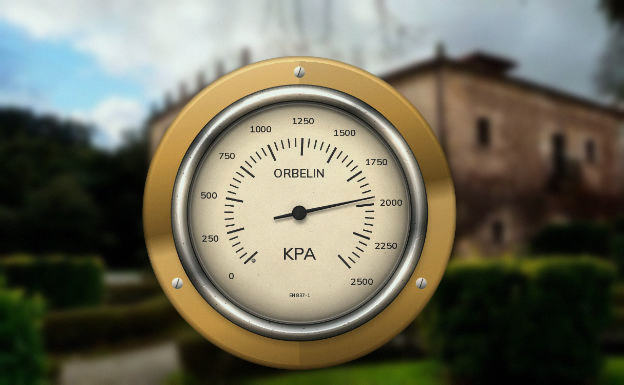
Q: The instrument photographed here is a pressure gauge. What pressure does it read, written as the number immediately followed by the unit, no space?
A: 1950kPa
